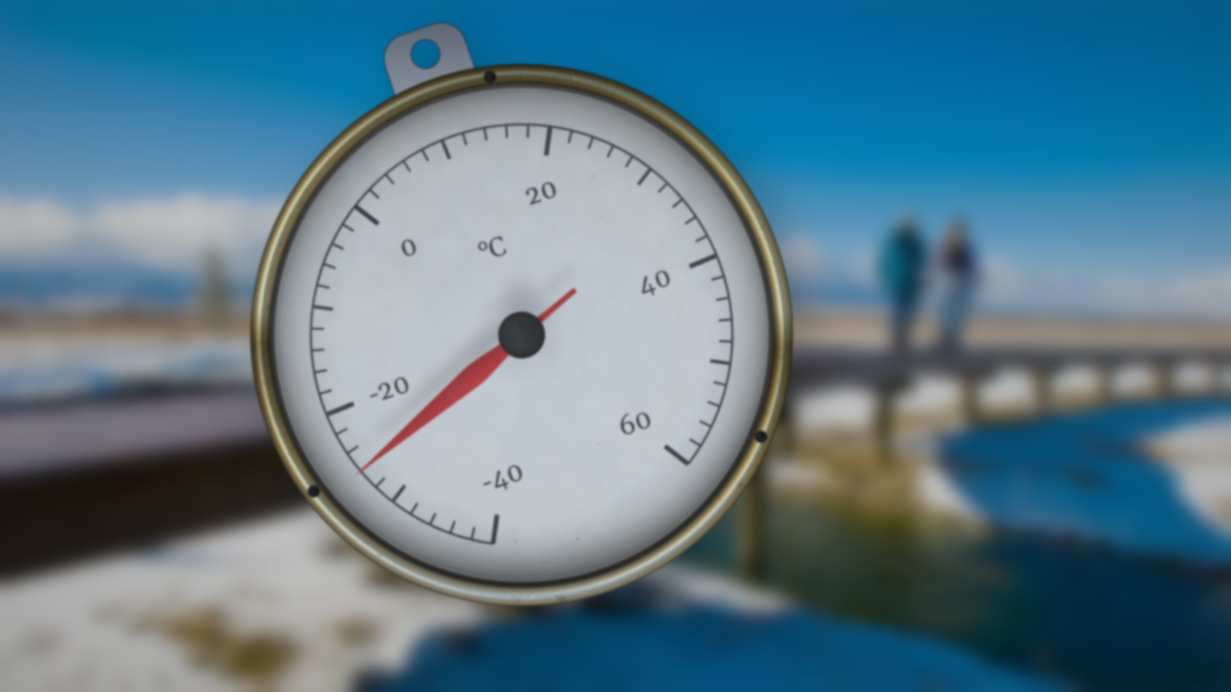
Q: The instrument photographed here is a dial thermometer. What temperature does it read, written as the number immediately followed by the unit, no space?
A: -26°C
